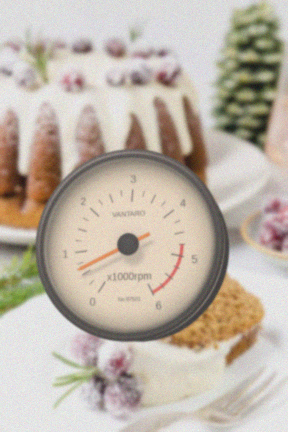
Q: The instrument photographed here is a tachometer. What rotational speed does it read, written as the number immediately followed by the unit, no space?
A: 625rpm
